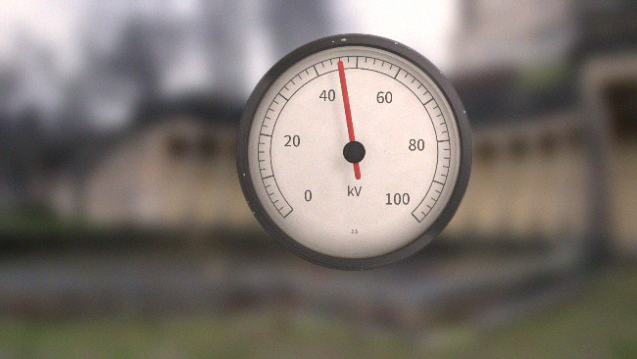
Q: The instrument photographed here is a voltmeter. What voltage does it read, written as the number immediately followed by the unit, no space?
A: 46kV
